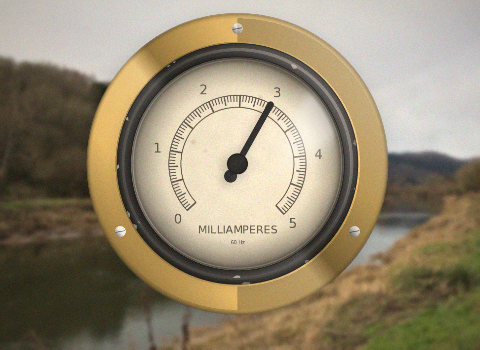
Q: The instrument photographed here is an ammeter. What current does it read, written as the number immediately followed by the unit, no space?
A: 3mA
